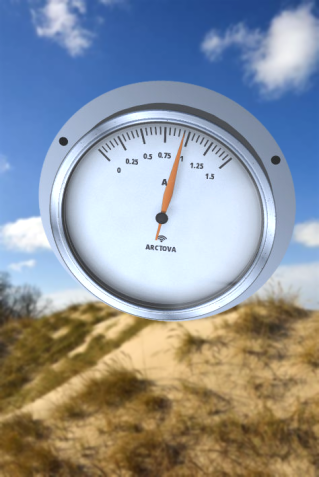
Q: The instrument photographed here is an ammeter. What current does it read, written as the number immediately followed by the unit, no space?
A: 0.95A
